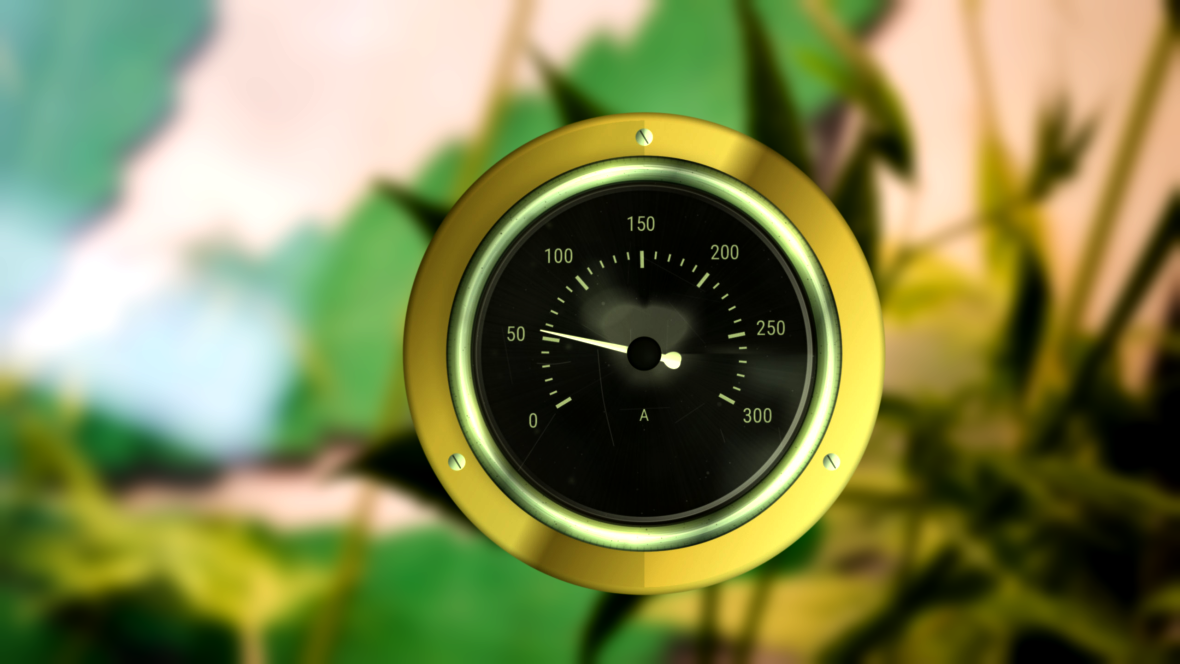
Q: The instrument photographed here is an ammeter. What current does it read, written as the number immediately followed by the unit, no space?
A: 55A
